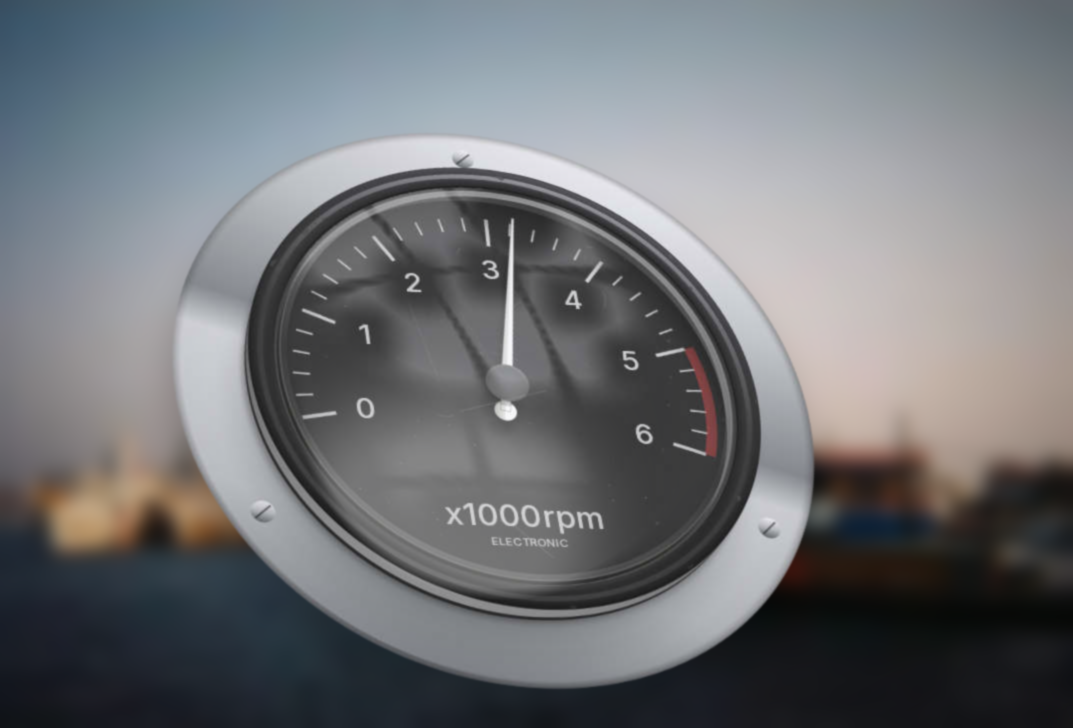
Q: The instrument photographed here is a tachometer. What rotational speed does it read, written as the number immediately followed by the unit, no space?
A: 3200rpm
